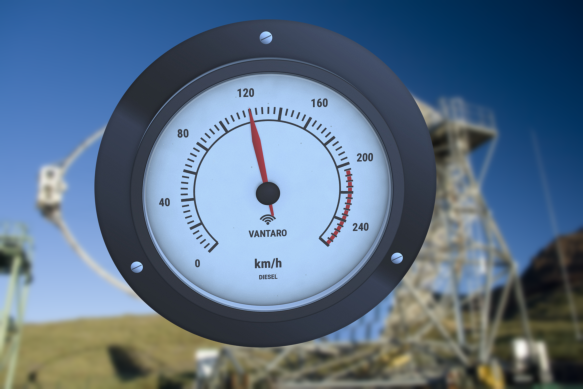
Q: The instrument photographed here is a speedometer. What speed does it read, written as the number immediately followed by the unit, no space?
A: 120km/h
